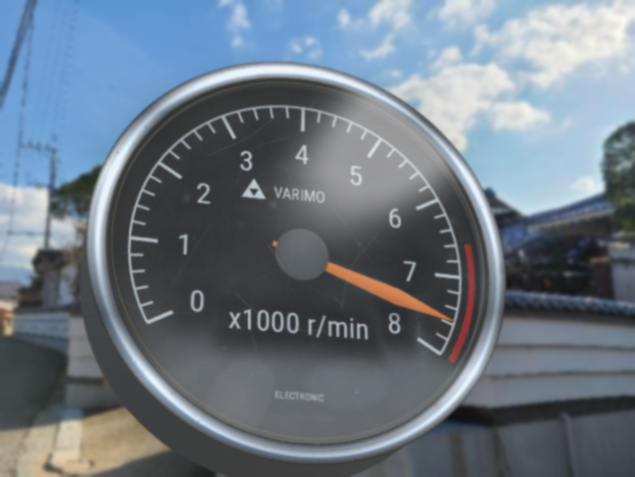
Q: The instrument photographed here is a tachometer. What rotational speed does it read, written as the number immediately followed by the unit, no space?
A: 7600rpm
